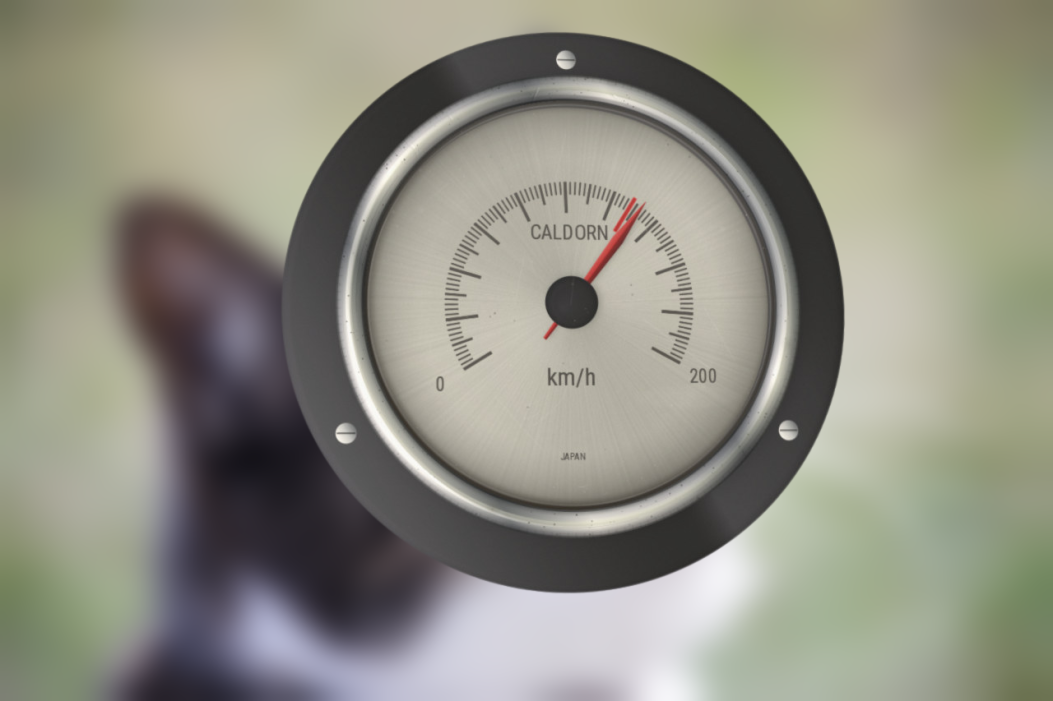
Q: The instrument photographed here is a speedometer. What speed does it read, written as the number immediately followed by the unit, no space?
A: 132km/h
